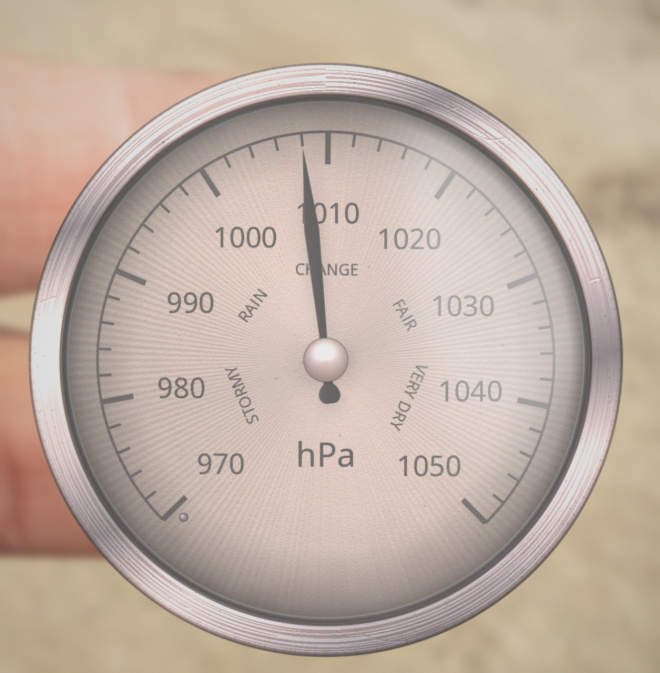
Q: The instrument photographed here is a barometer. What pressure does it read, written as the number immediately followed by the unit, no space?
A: 1008hPa
